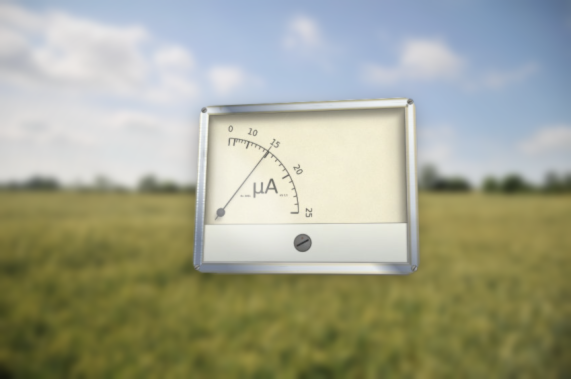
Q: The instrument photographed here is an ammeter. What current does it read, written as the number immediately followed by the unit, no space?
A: 15µA
